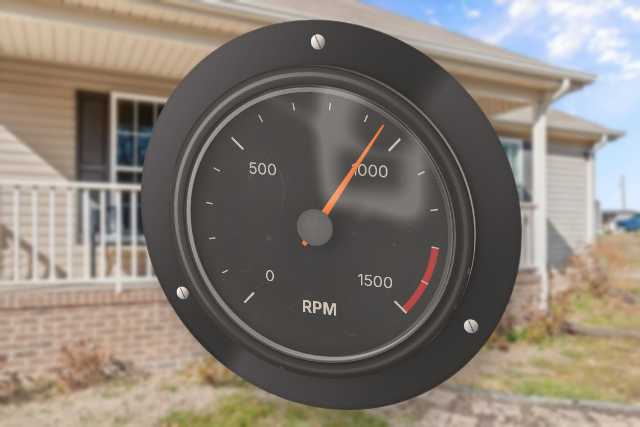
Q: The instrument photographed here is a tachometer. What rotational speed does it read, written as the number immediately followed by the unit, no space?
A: 950rpm
